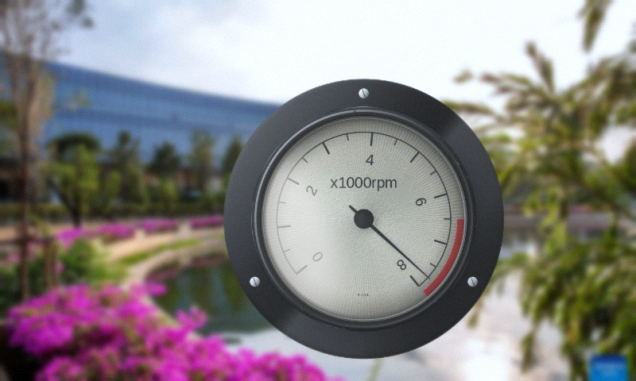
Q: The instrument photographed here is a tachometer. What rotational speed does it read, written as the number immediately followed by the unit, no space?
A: 7750rpm
